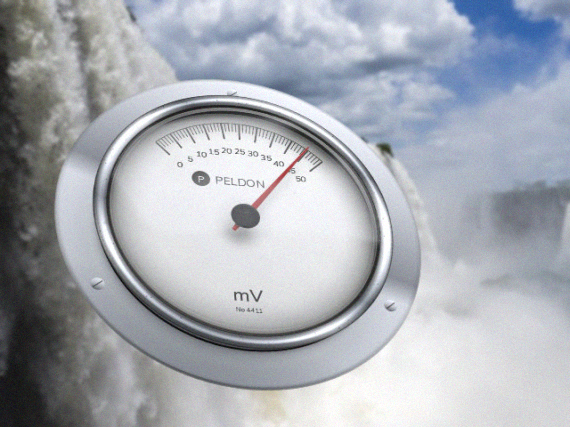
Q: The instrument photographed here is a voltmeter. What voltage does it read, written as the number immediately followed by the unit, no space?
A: 45mV
